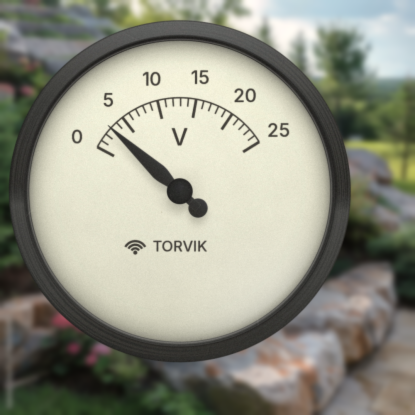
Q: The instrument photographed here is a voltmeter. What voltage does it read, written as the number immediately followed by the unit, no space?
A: 3V
